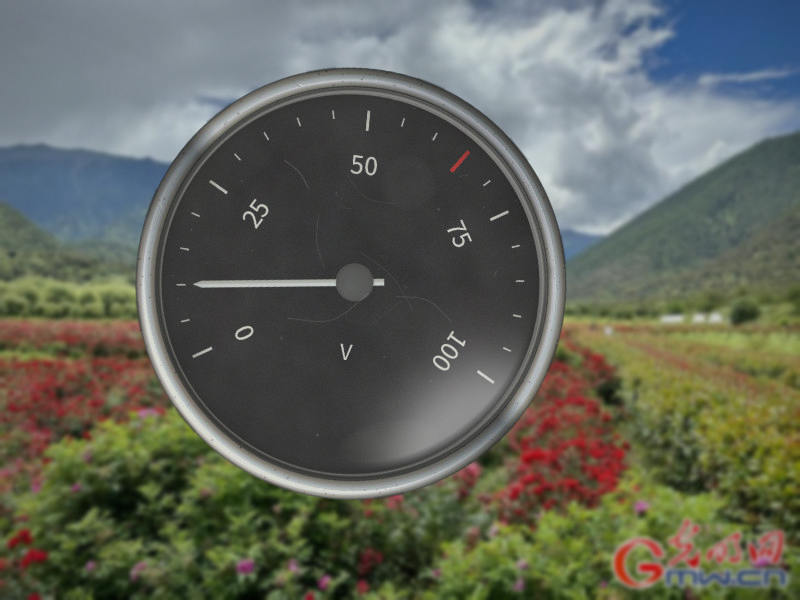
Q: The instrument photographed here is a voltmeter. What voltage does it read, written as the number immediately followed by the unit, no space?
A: 10V
